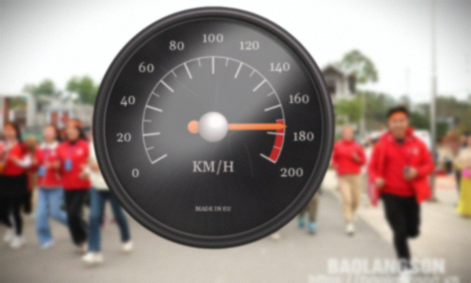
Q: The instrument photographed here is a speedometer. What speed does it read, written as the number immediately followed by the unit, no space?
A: 175km/h
